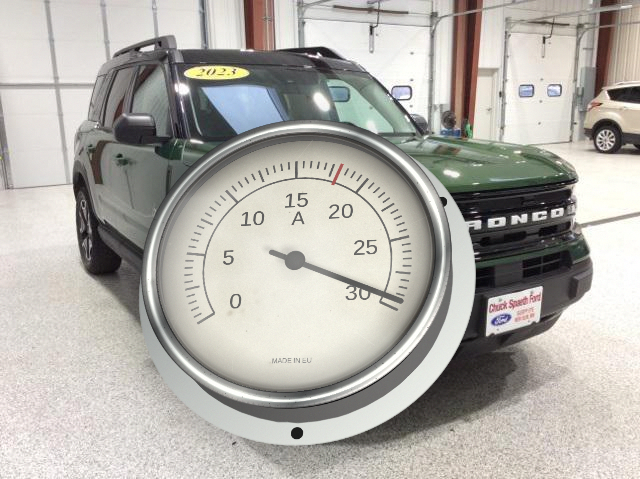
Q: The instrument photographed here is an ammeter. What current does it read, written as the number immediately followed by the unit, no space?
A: 29.5A
